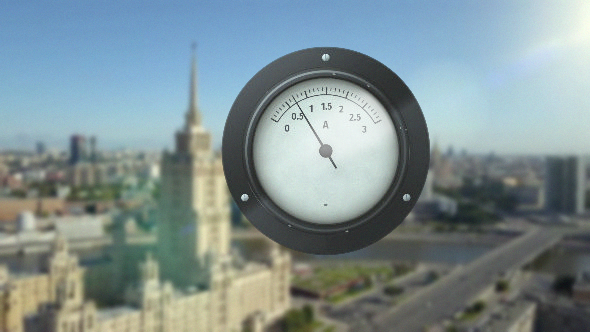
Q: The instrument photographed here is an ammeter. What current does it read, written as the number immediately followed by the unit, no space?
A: 0.7A
